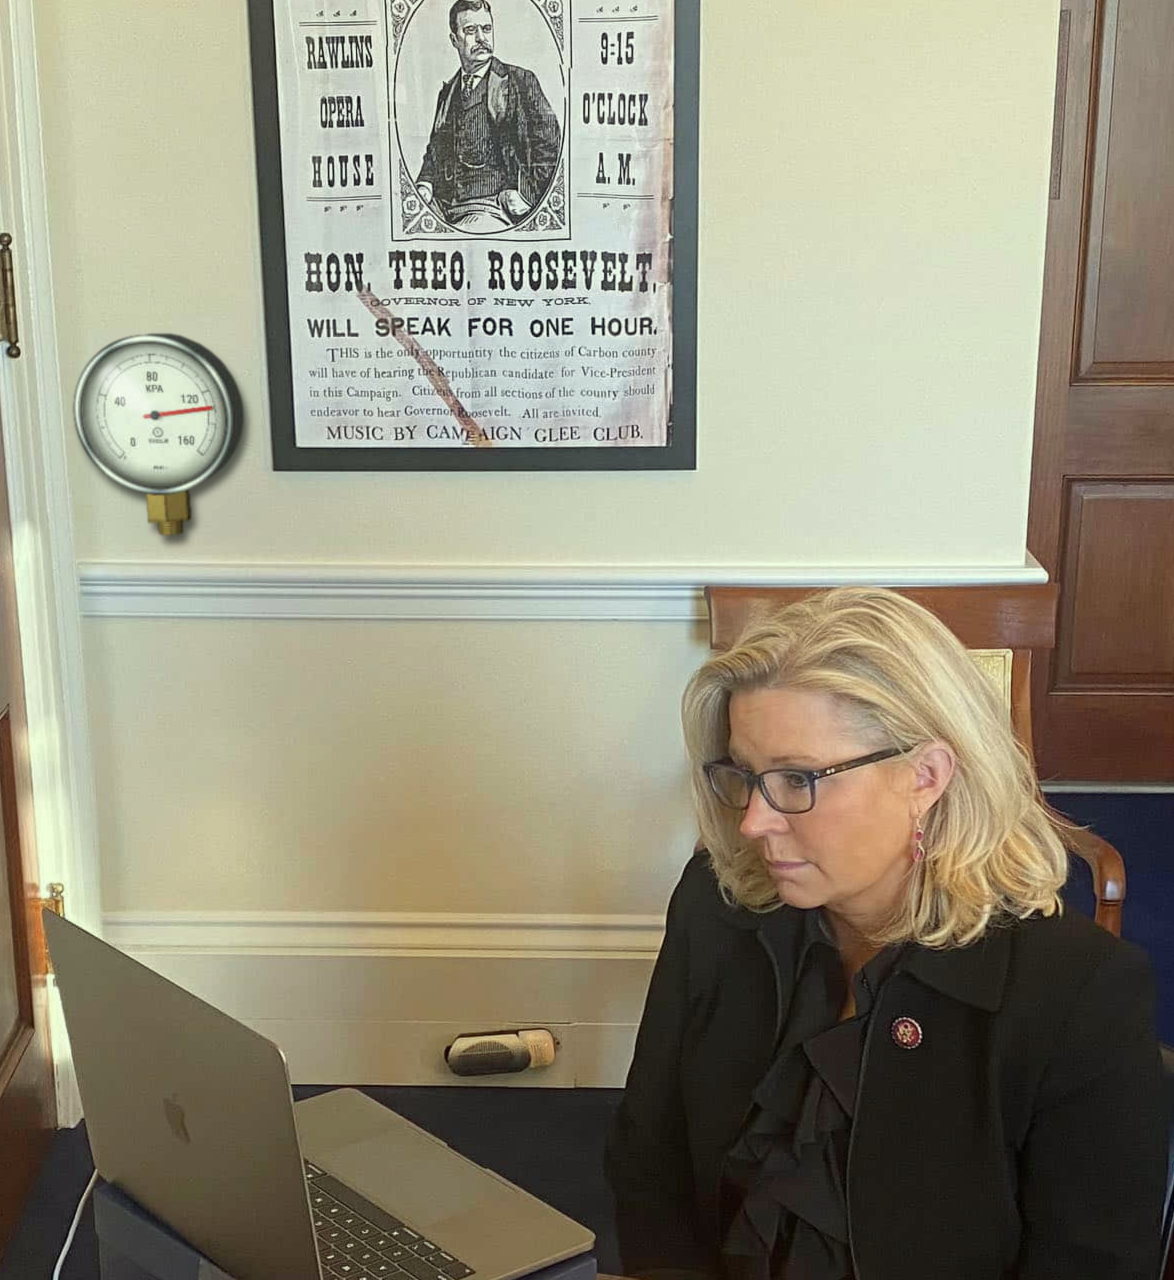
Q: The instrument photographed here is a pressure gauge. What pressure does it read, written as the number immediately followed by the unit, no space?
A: 130kPa
